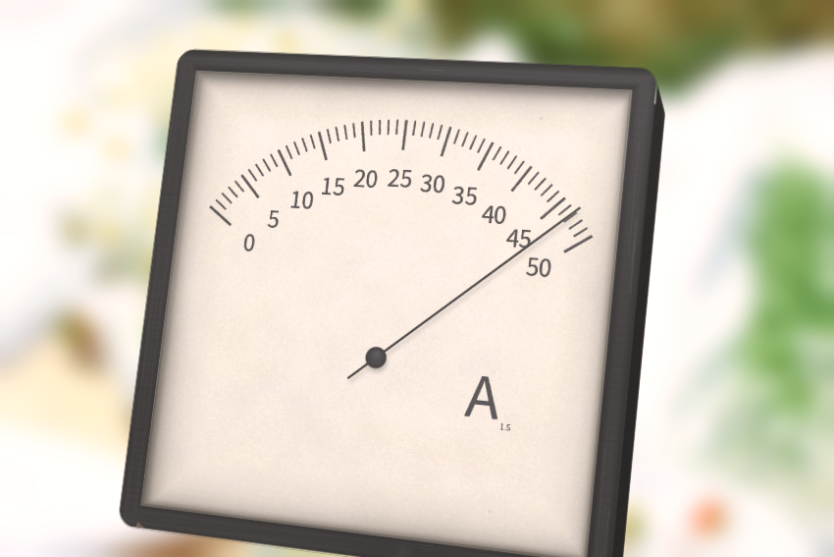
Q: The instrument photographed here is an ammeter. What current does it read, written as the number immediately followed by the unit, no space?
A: 47A
